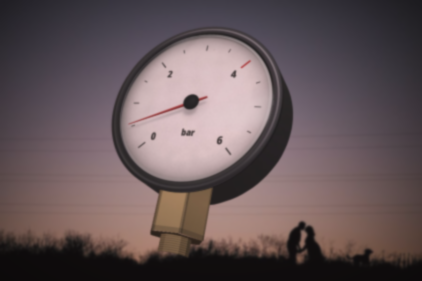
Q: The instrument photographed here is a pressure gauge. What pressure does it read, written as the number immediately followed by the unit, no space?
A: 0.5bar
